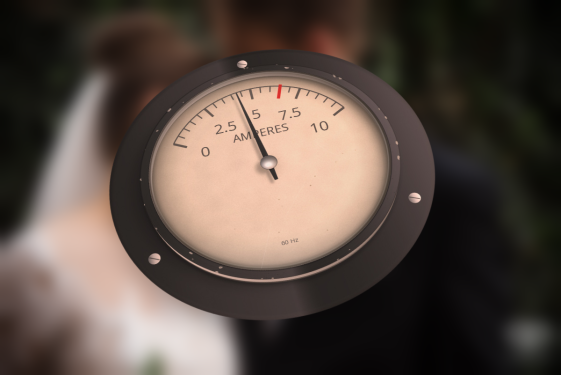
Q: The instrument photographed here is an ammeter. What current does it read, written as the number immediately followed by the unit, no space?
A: 4.25A
